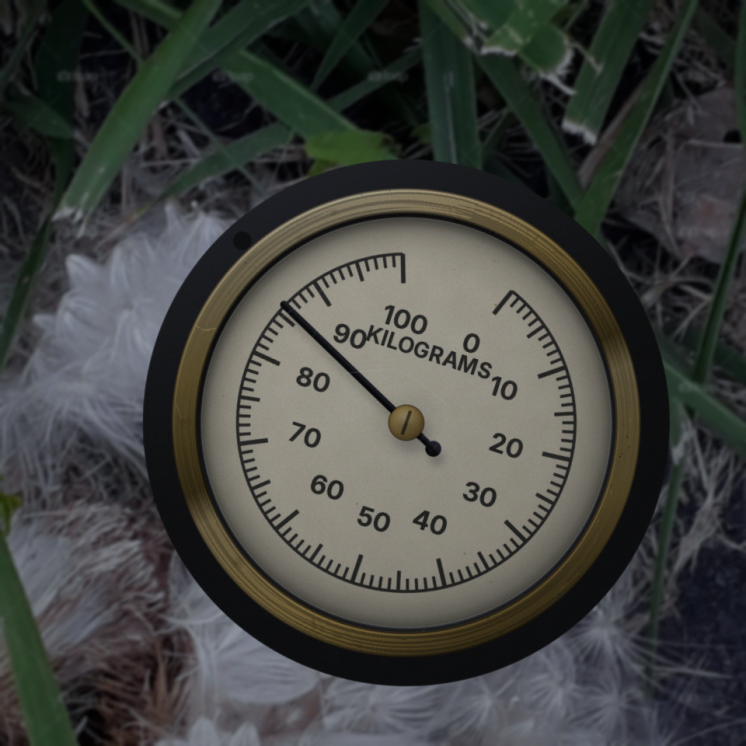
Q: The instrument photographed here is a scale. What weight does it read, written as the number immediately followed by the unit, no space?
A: 86kg
